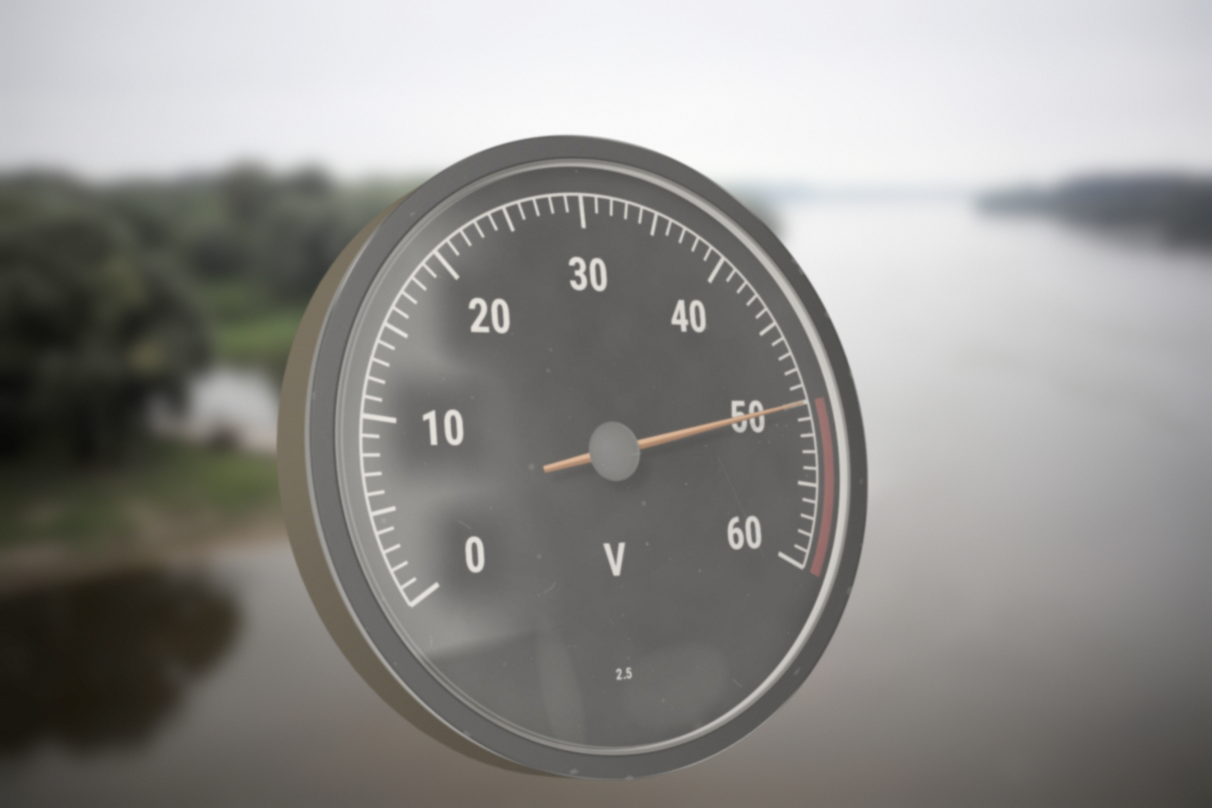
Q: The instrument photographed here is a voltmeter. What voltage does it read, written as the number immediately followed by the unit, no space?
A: 50V
